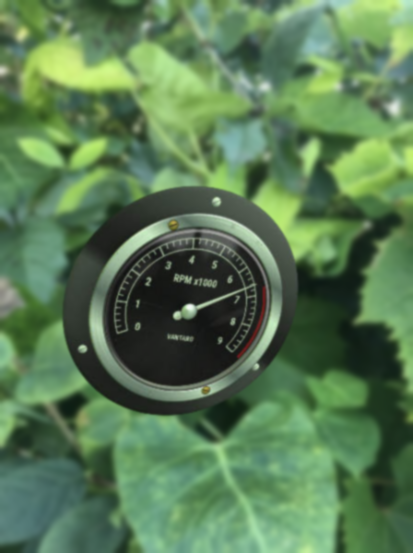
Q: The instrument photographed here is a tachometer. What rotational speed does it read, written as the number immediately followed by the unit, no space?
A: 6600rpm
